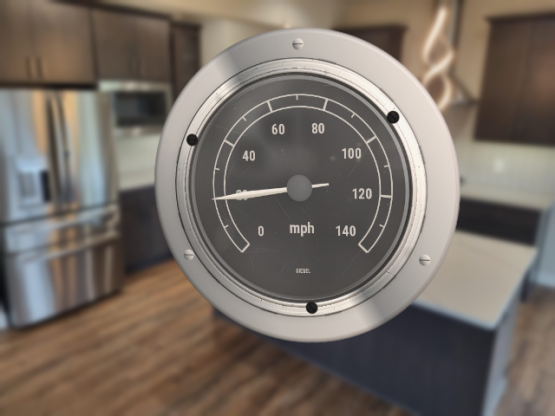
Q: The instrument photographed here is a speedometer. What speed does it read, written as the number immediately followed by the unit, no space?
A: 20mph
